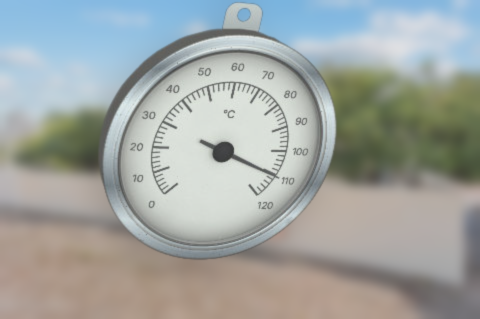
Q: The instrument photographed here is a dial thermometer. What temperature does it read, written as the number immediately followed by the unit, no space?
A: 110°C
